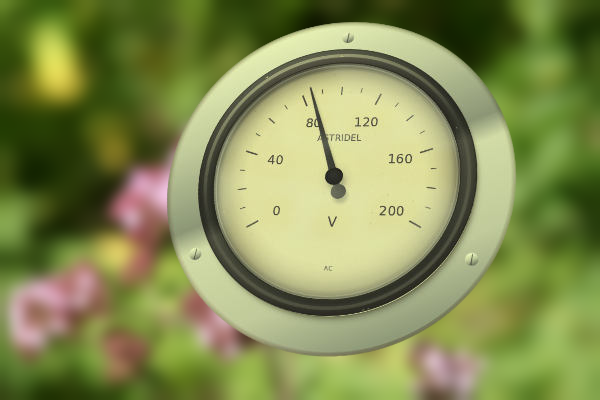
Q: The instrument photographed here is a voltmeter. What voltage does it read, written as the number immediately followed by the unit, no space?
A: 85V
